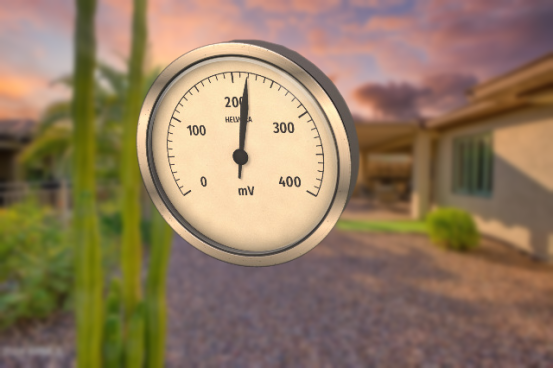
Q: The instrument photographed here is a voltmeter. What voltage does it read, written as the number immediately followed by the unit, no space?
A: 220mV
